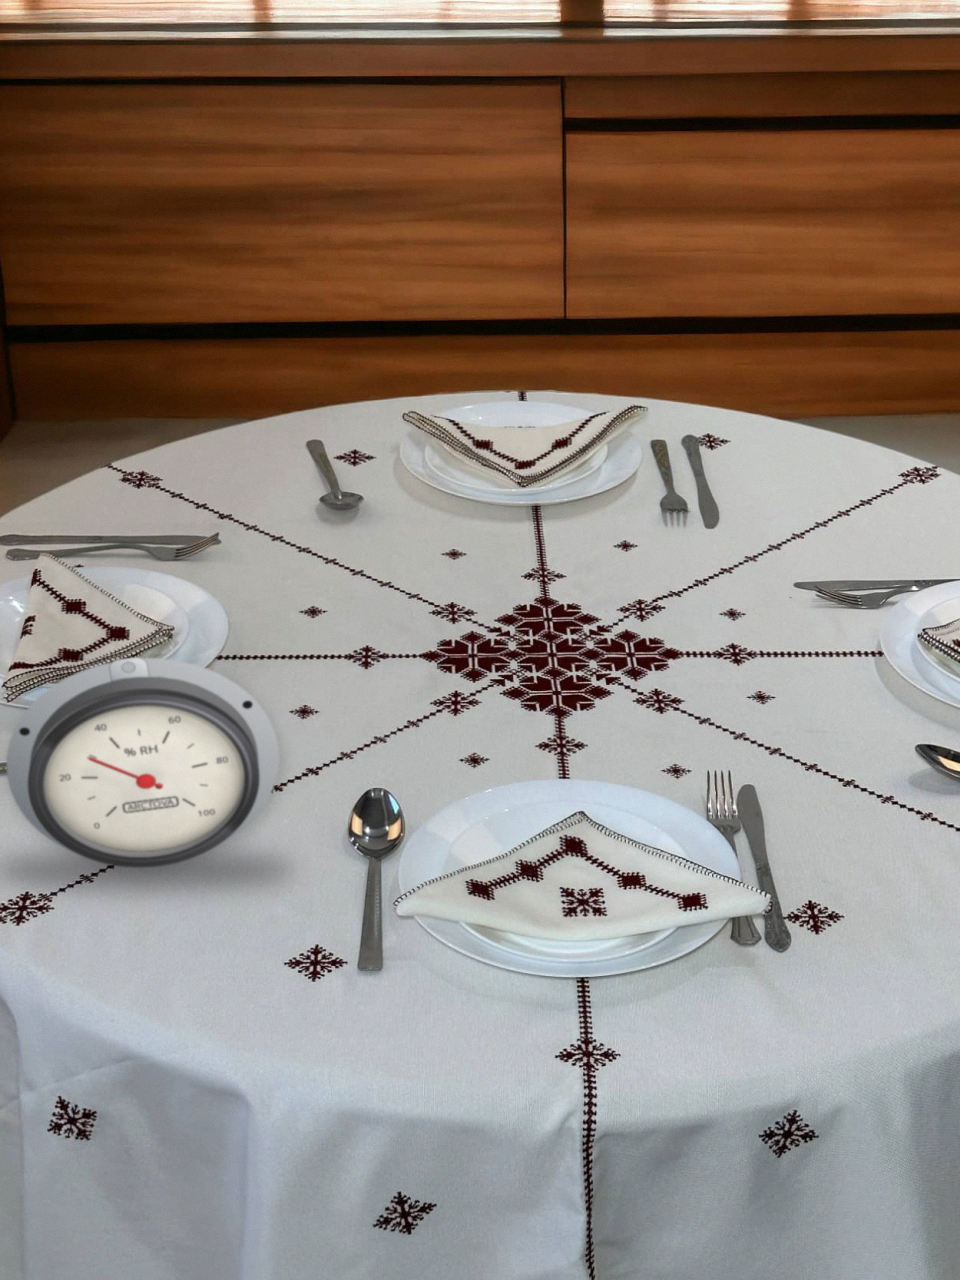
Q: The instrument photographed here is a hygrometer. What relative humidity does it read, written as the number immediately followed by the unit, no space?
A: 30%
